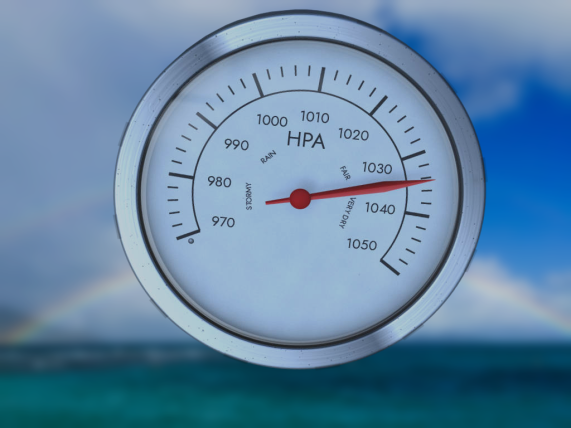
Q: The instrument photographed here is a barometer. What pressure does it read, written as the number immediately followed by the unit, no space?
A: 1034hPa
